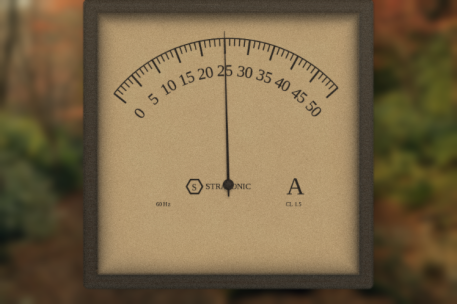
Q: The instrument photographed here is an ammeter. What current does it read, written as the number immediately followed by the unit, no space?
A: 25A
